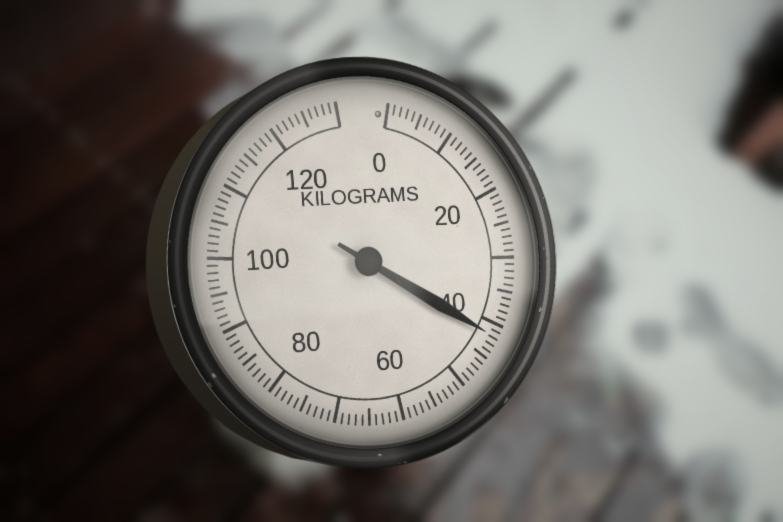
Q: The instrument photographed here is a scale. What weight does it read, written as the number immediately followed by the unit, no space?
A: 42kg
